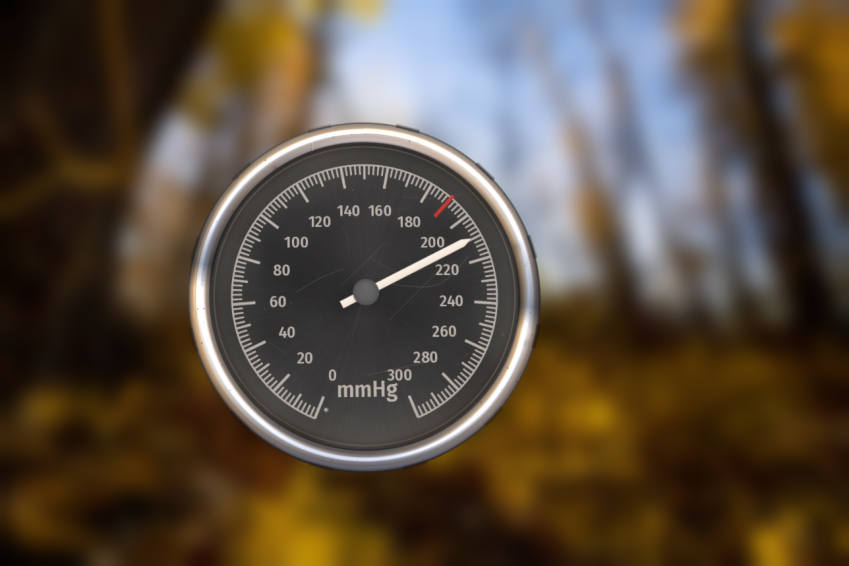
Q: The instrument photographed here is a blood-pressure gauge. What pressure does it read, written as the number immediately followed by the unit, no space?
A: 210mmHg
